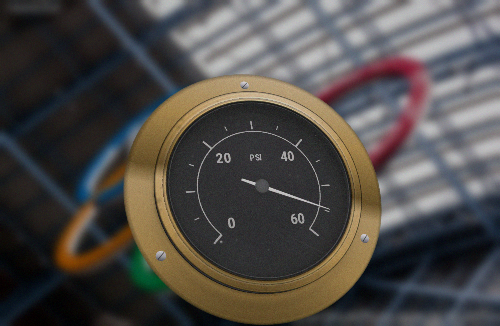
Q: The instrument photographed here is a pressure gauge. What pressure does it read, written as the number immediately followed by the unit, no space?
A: 55psi
